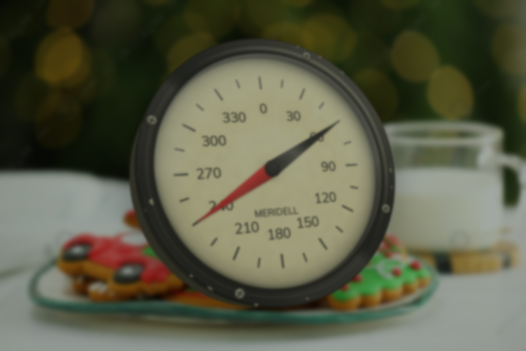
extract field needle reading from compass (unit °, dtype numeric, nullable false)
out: 240 °
